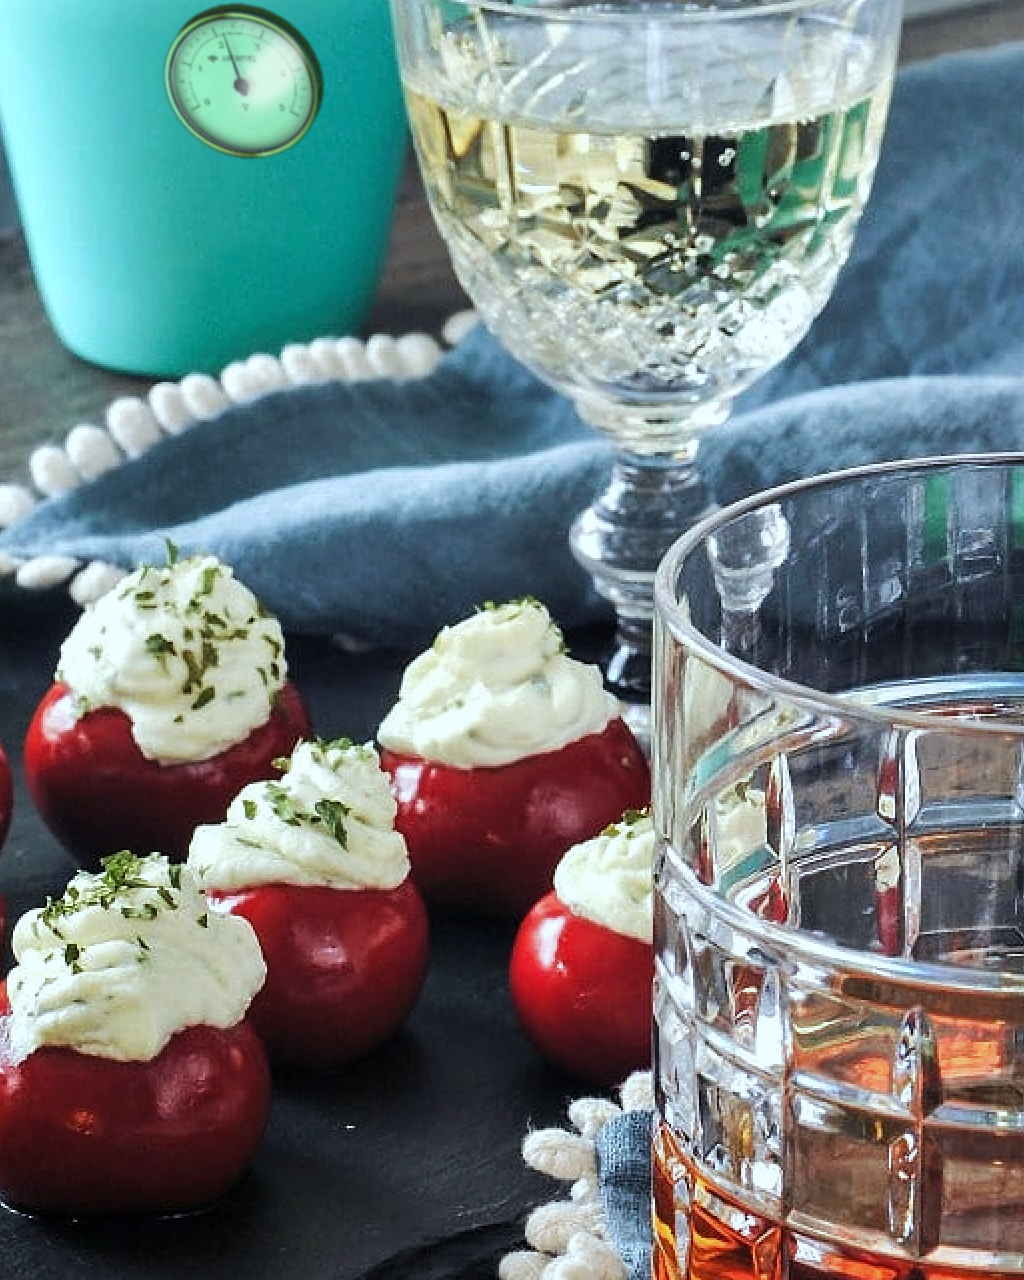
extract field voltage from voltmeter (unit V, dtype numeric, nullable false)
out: 2.2 V
